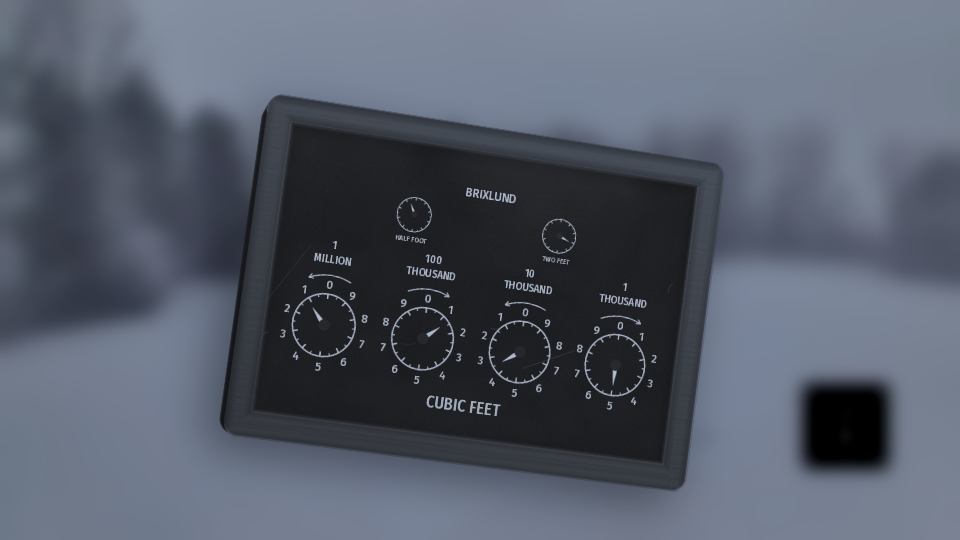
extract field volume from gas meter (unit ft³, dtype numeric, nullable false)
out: 113500 ft³
